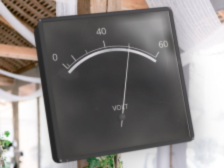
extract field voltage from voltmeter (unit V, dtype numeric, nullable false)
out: 50 V
